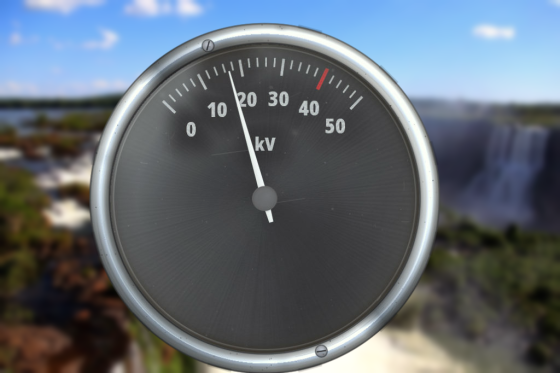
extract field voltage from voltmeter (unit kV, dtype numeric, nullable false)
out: 17 kV
